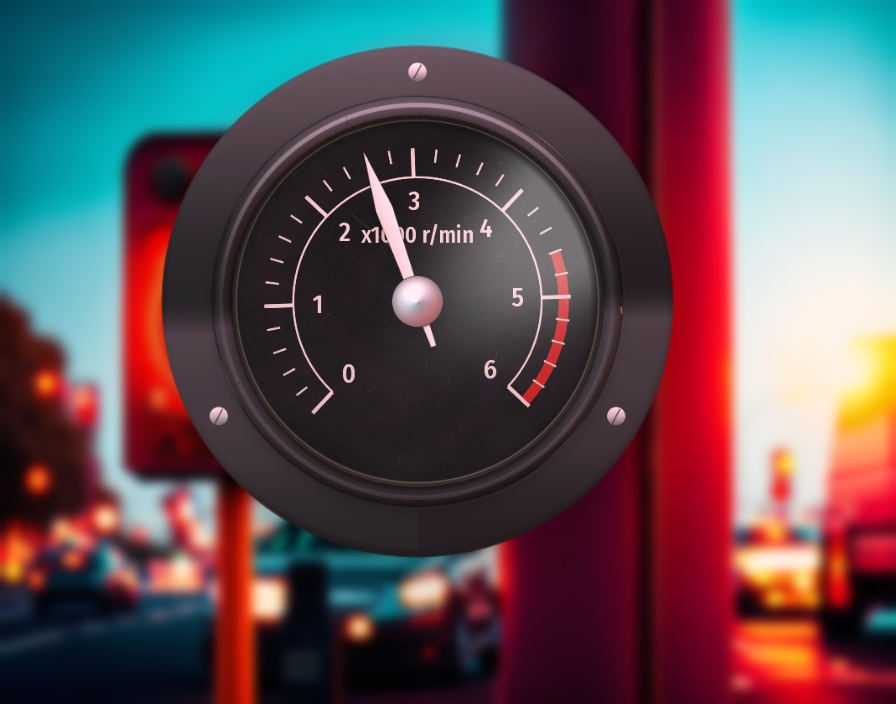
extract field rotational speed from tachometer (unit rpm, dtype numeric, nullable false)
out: 2600 rpm
